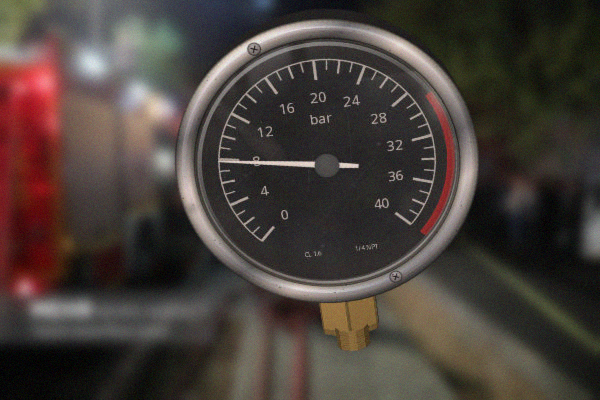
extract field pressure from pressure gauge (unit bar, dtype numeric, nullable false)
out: 8 bar
